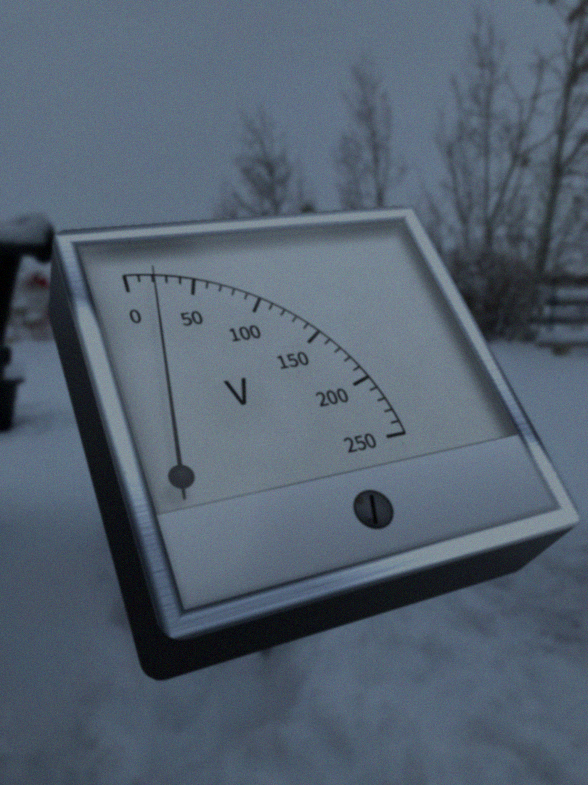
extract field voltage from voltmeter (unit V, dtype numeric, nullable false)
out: 20 V
